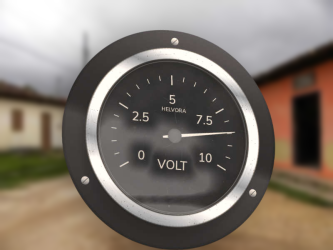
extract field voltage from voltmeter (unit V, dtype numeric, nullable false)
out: 8.5 V
